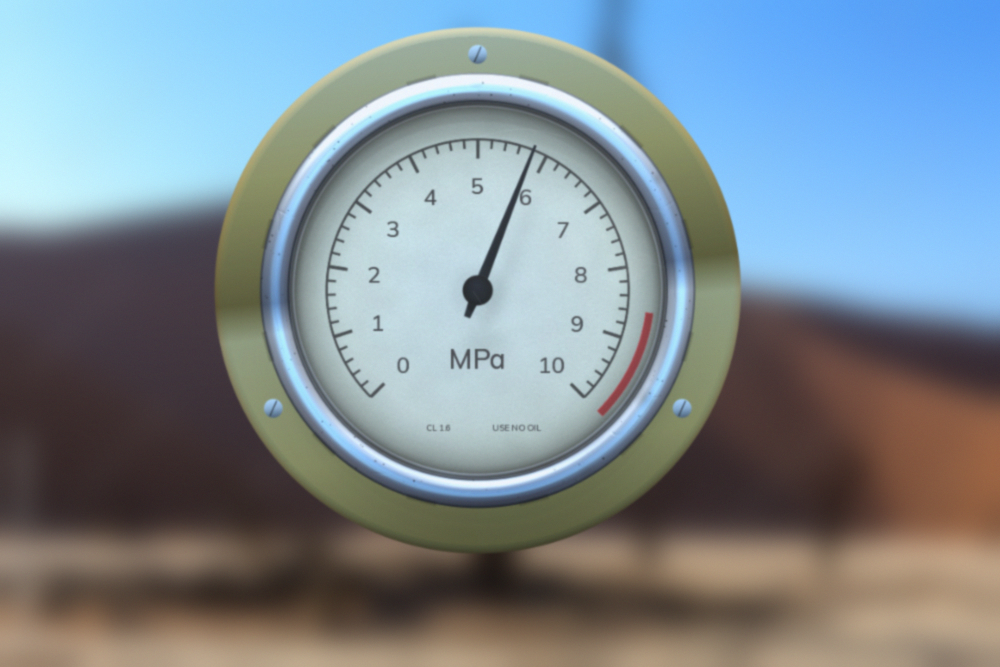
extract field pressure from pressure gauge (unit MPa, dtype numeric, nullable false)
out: 5.8 MPa
